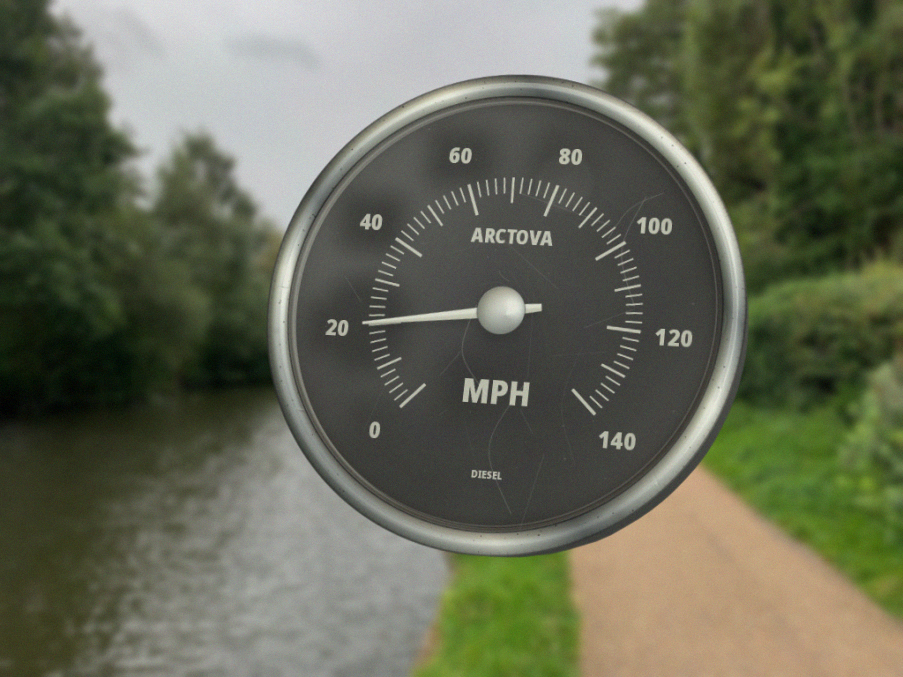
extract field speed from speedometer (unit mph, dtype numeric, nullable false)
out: 20 mph
